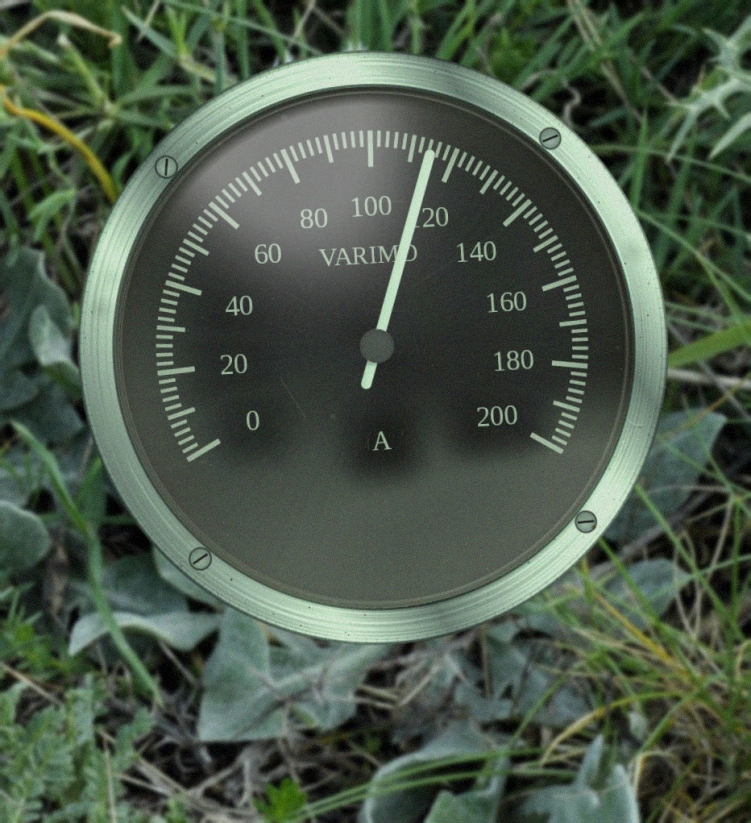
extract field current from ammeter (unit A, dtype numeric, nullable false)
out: 114 A
